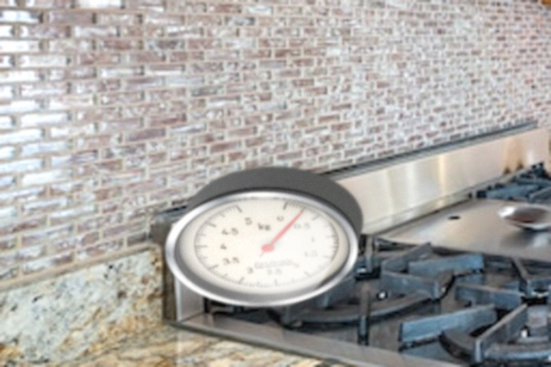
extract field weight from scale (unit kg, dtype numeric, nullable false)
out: 0.25 kg
